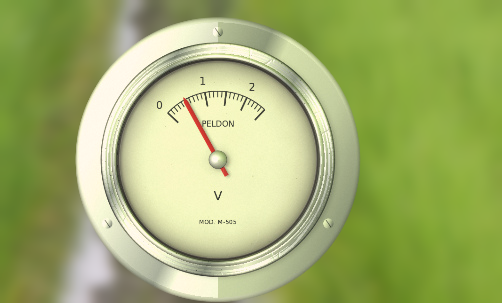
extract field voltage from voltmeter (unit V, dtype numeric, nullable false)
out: 0.5 V
